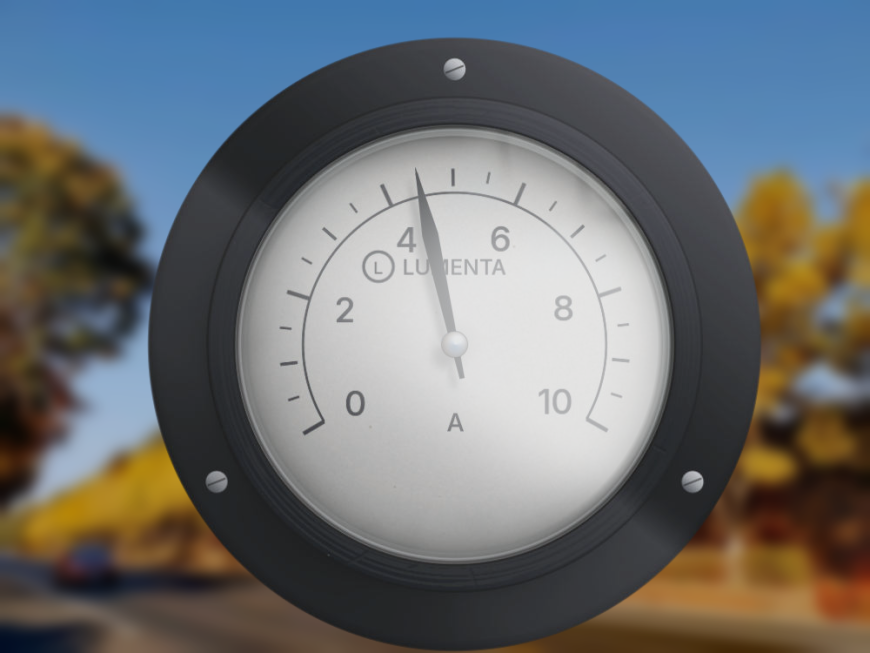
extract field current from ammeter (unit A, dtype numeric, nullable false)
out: 4.5 A
